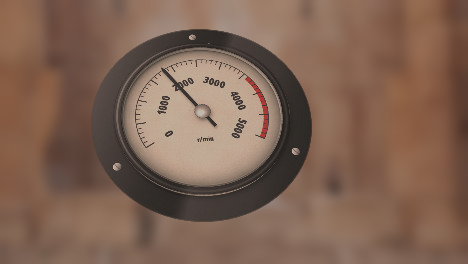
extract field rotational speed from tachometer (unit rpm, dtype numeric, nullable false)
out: 1800 rpm
